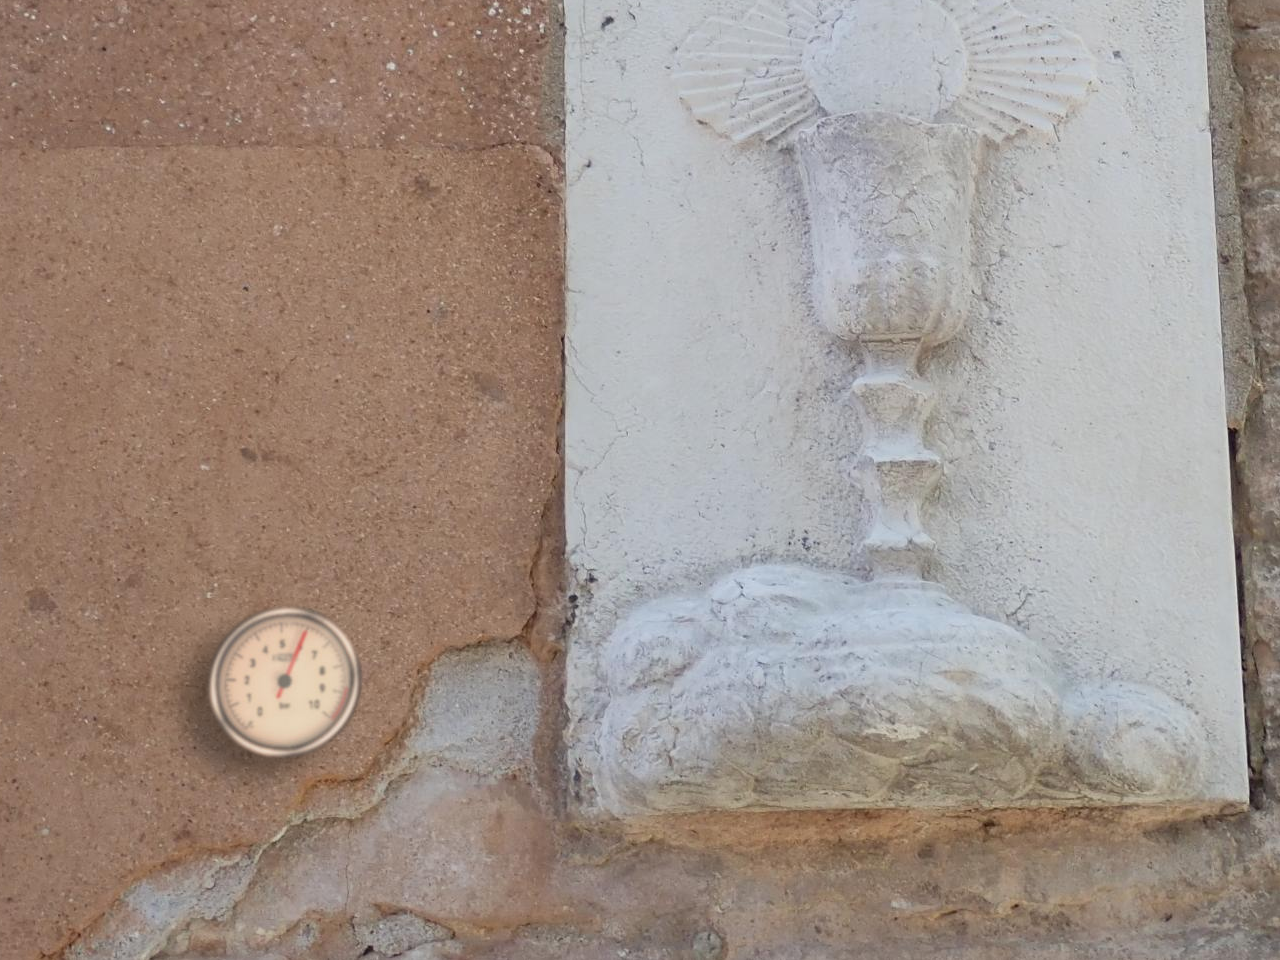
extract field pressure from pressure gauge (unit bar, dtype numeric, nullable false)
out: 6 bar
